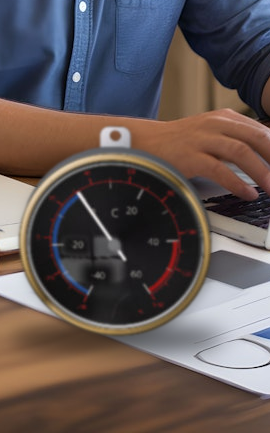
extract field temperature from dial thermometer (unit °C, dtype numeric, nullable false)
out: 0 °C
